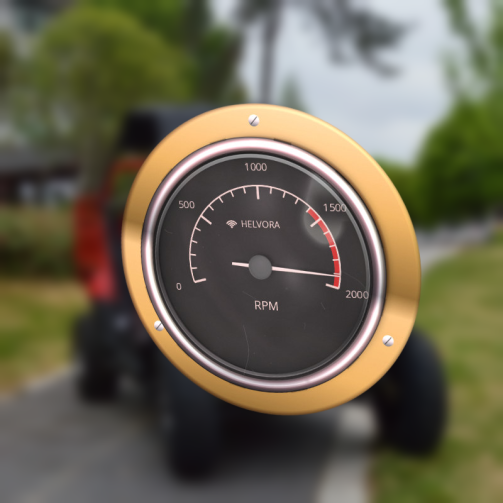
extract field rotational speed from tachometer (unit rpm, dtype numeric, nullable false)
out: 1900 rpm
